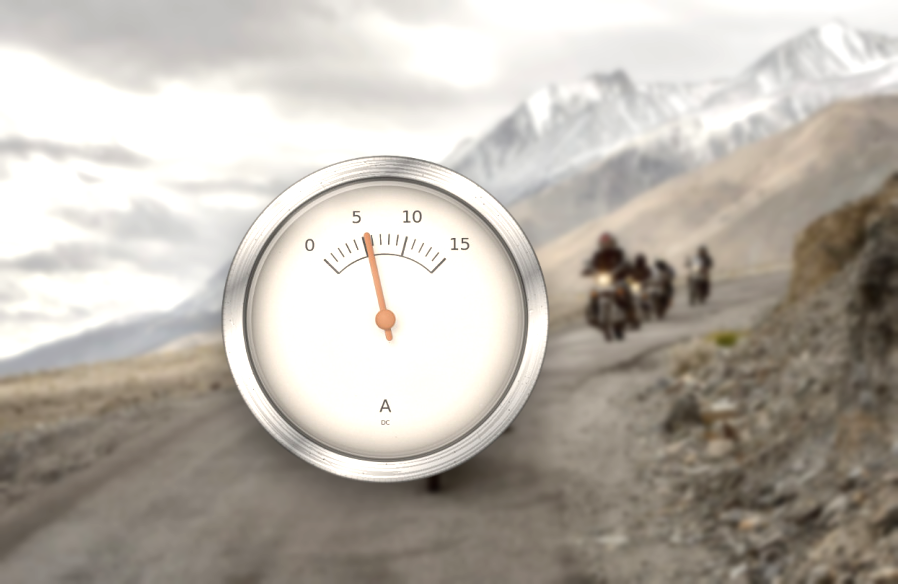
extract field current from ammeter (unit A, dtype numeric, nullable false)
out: 5.5 A
